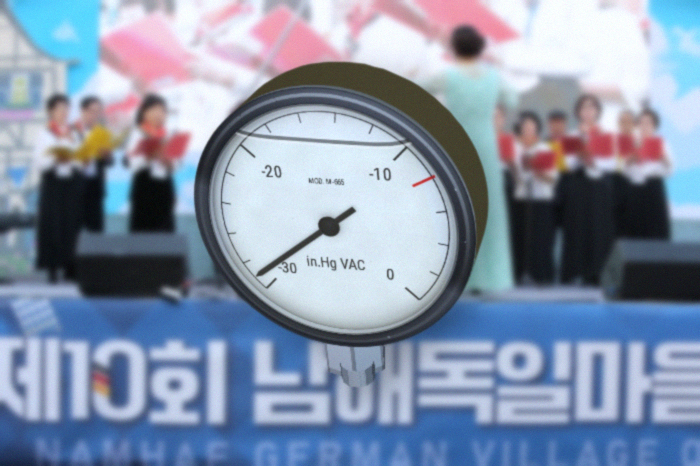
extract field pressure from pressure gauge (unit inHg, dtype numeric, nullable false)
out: -29 inHg
